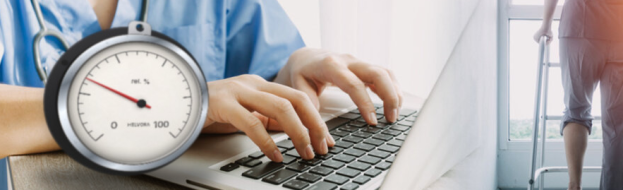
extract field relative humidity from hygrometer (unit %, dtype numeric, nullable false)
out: 26 %
